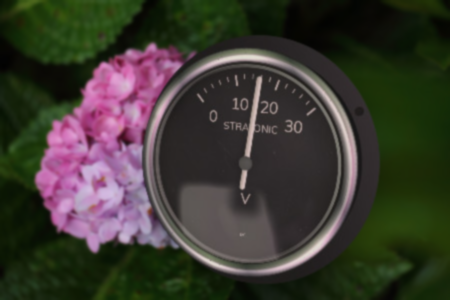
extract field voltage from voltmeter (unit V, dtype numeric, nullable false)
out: 16 V
